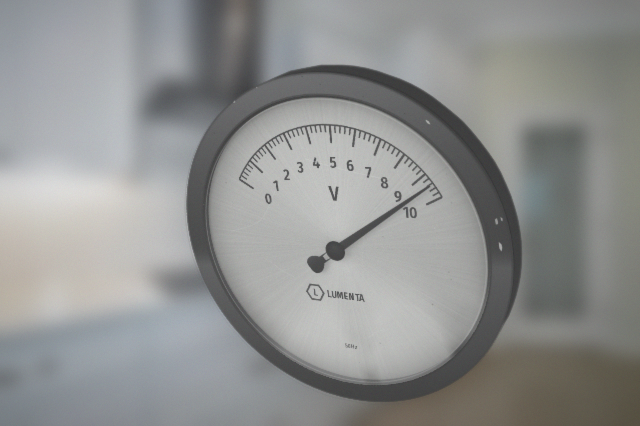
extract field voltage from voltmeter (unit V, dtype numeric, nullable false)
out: 9.4 V
